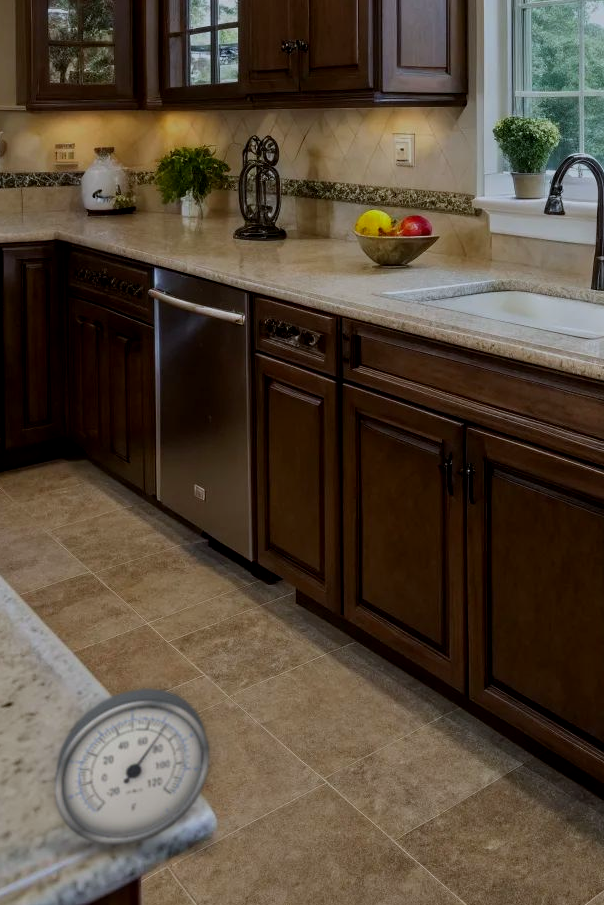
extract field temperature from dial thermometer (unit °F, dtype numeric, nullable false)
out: 70 °F
